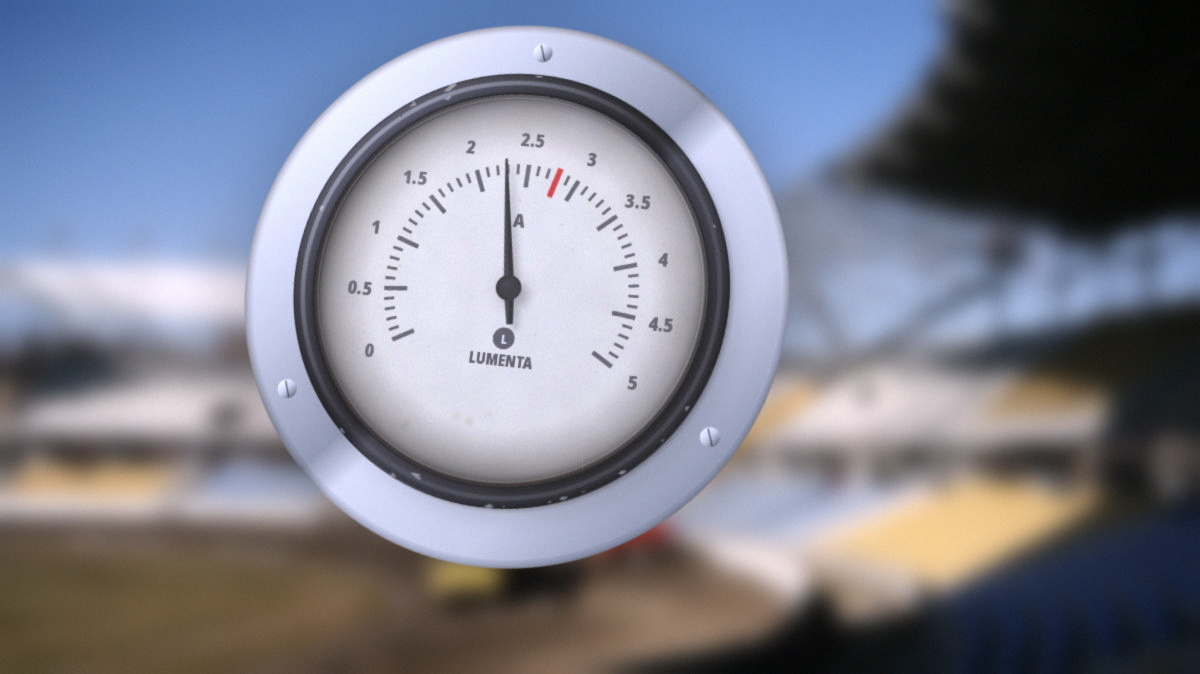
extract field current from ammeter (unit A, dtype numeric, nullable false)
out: 2.3 A
